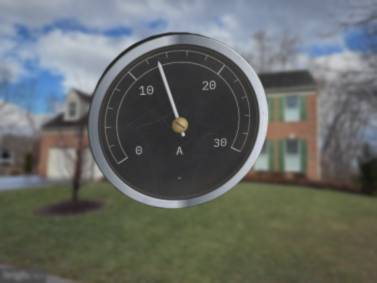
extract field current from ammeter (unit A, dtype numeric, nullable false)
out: 13 A
